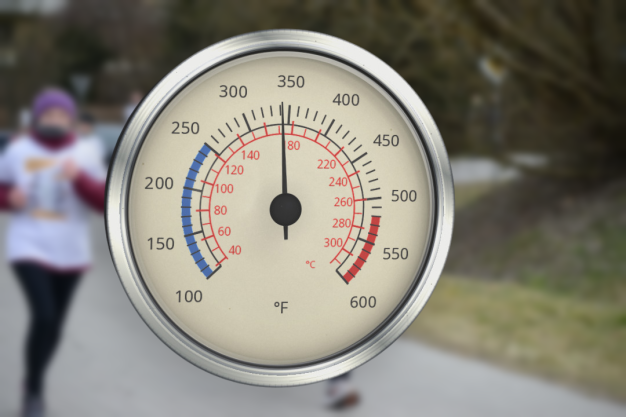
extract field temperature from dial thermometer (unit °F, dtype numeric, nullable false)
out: 340 °F
